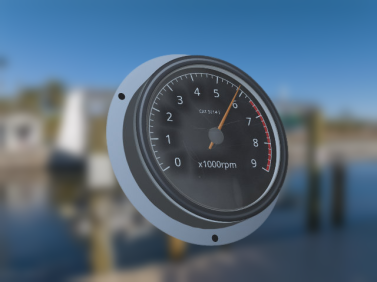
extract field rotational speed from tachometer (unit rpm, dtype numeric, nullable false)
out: 5800 rpm
